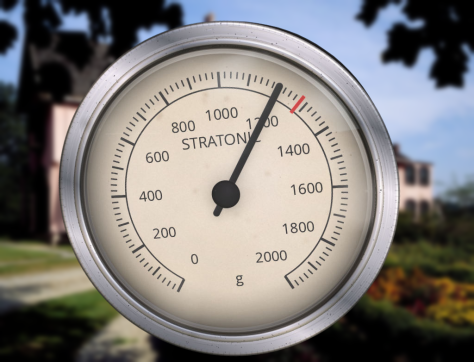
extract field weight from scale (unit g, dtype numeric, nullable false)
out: 1200 g
